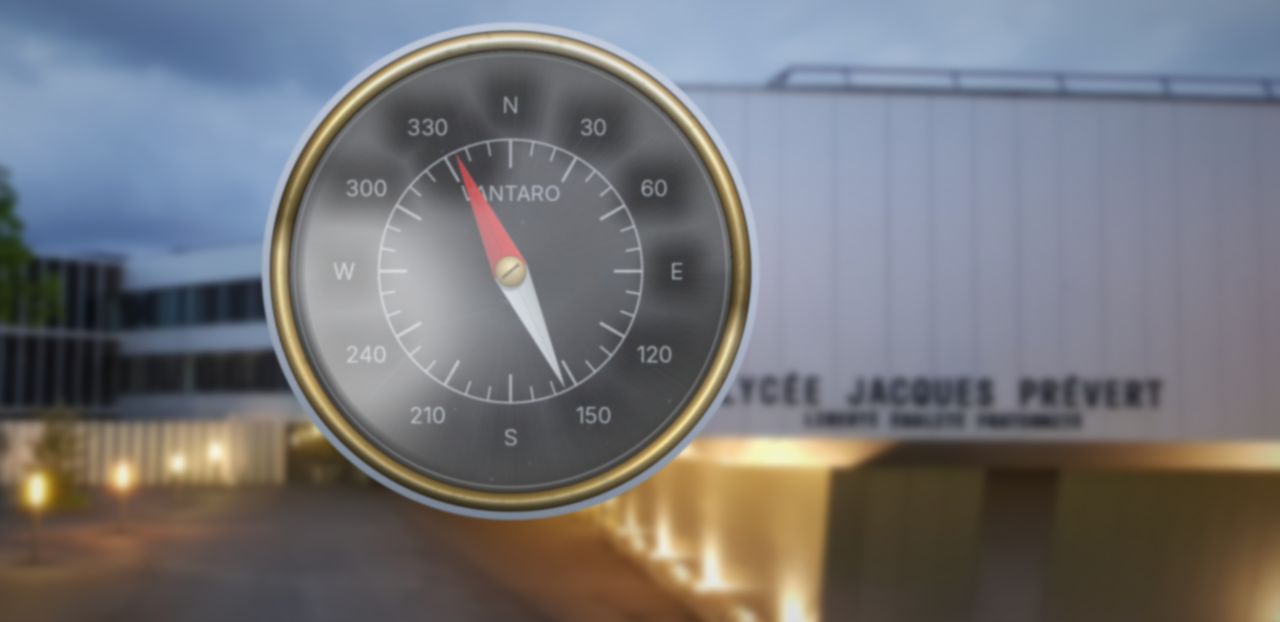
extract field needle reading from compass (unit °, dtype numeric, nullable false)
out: 335 °
